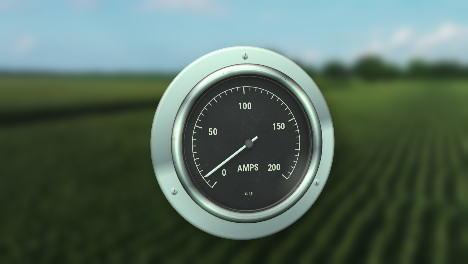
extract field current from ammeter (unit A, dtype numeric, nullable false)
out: 10 A
